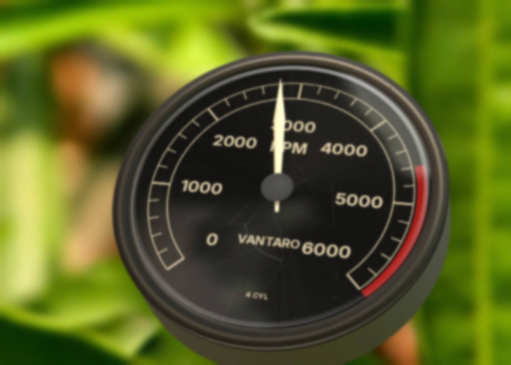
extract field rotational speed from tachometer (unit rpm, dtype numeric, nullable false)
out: 2800 rpm
